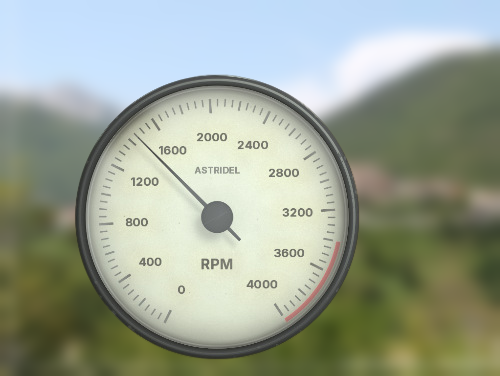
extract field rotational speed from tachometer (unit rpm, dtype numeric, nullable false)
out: 1450 rpm
